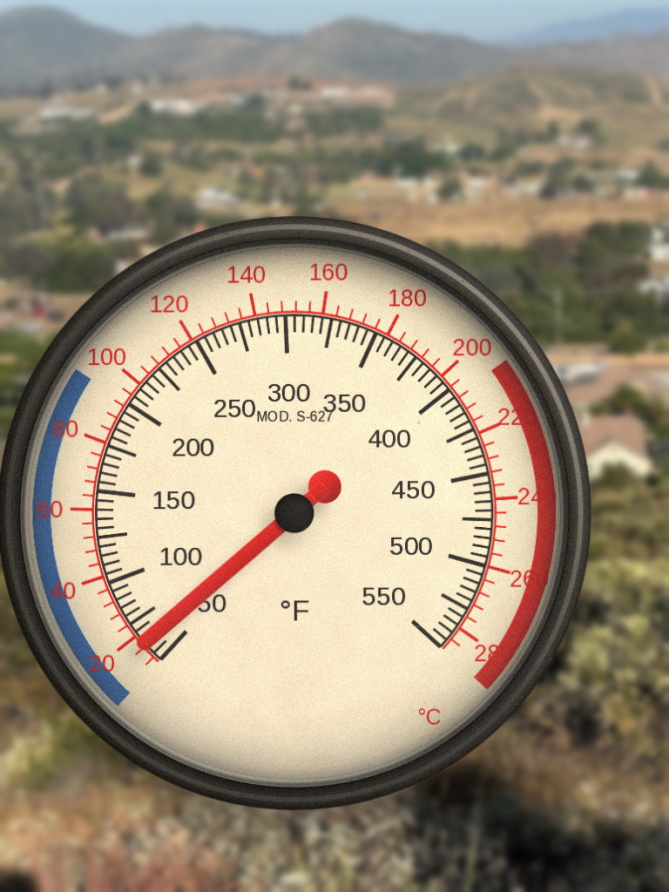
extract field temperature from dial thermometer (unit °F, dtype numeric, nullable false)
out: 62.5 °F
